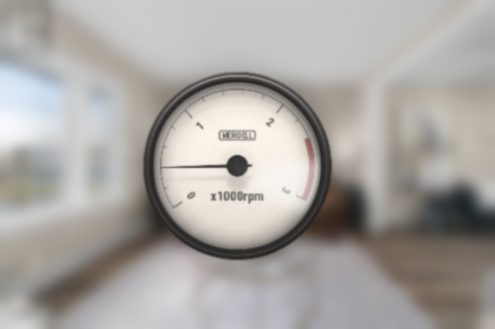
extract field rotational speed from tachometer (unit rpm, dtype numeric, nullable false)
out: 400 rpm
